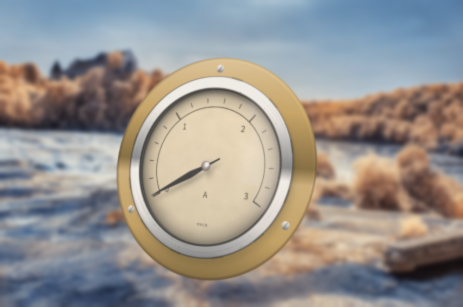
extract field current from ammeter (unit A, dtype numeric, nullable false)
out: 0 A
